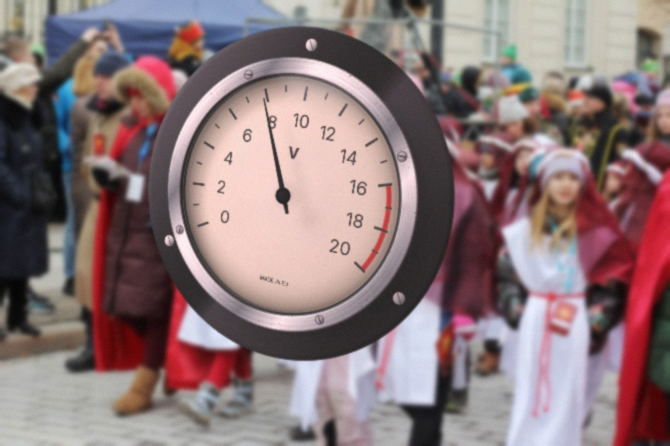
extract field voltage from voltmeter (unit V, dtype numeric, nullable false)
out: 8 V
